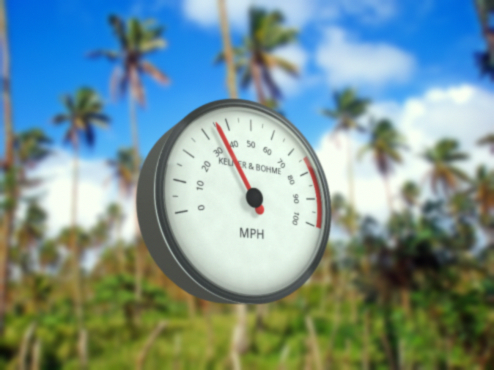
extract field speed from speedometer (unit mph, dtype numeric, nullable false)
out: 35 mph
